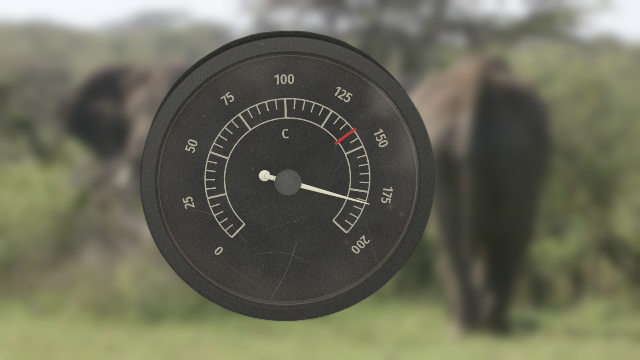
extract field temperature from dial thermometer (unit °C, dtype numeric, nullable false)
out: 180 °C
